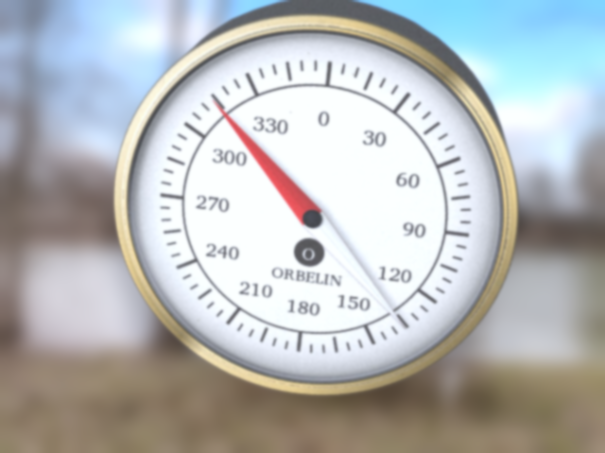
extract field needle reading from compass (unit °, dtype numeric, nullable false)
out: 315 °
